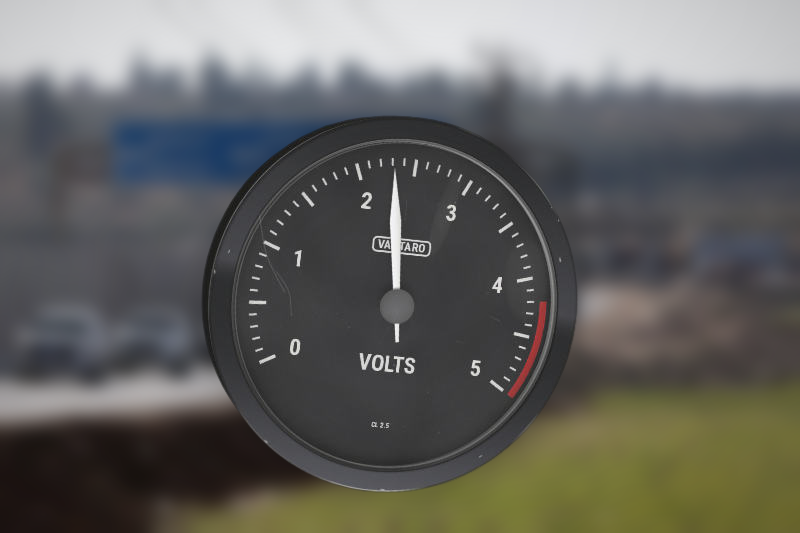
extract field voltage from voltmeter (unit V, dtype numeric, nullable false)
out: 2.3 V
